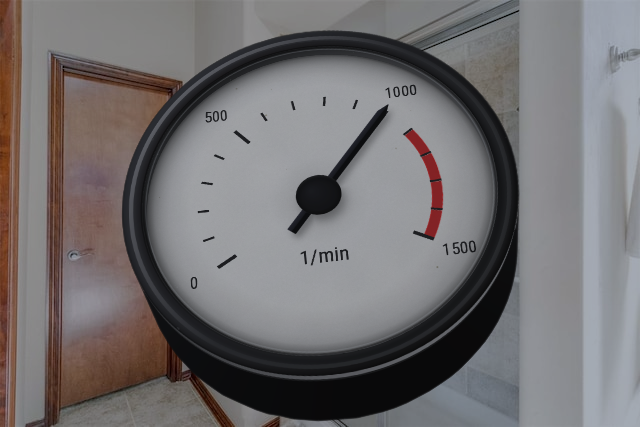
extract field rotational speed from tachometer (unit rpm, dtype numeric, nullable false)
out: 1000 rpm
